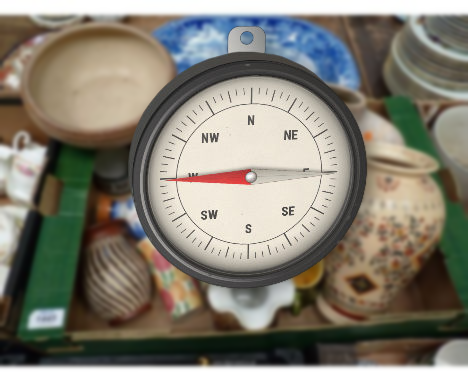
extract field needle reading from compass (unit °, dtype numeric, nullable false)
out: 270 °
